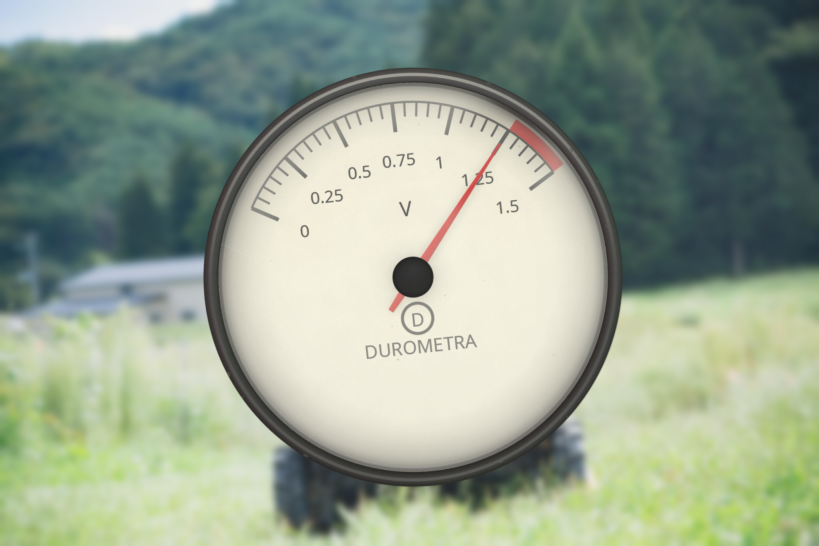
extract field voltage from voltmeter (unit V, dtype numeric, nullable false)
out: 1.25 V
